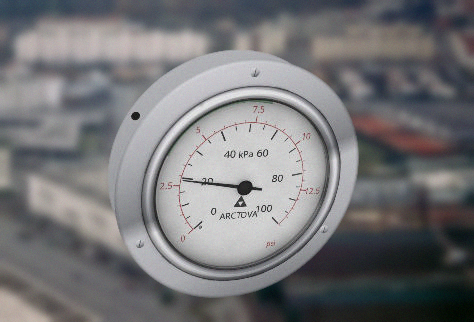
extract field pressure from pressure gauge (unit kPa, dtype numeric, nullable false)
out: 20 kPa
